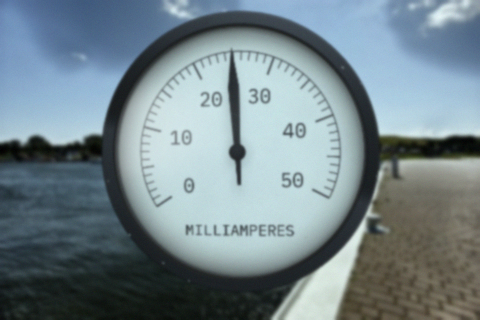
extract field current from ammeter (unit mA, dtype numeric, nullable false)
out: 25 mA
